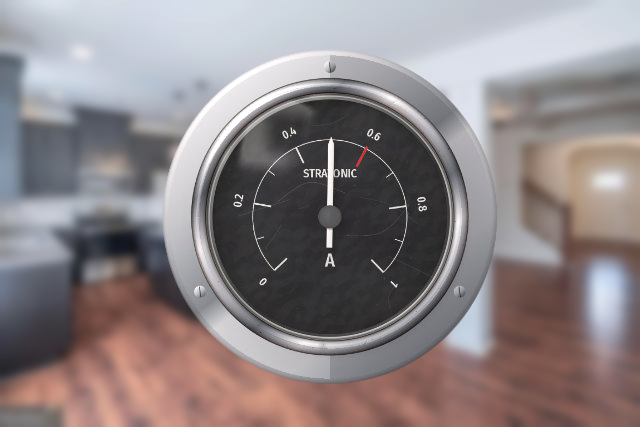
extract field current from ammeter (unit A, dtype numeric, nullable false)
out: 0.5 A
